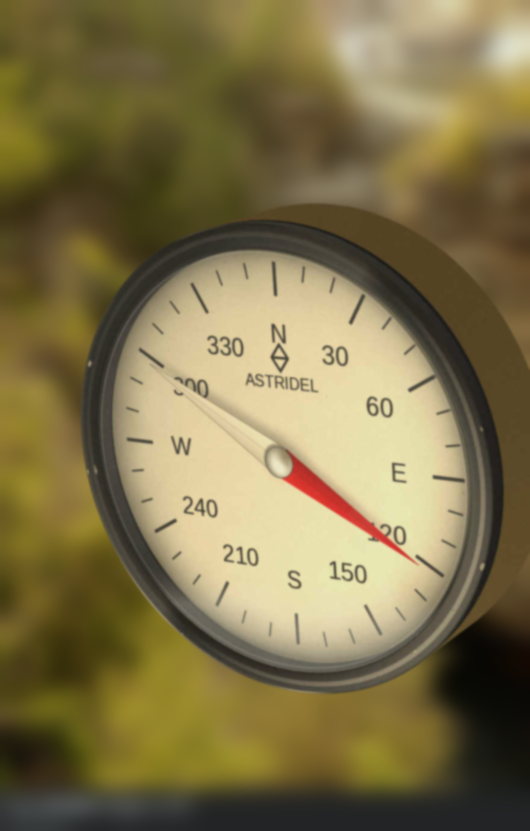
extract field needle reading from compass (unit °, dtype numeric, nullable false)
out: 120 °
